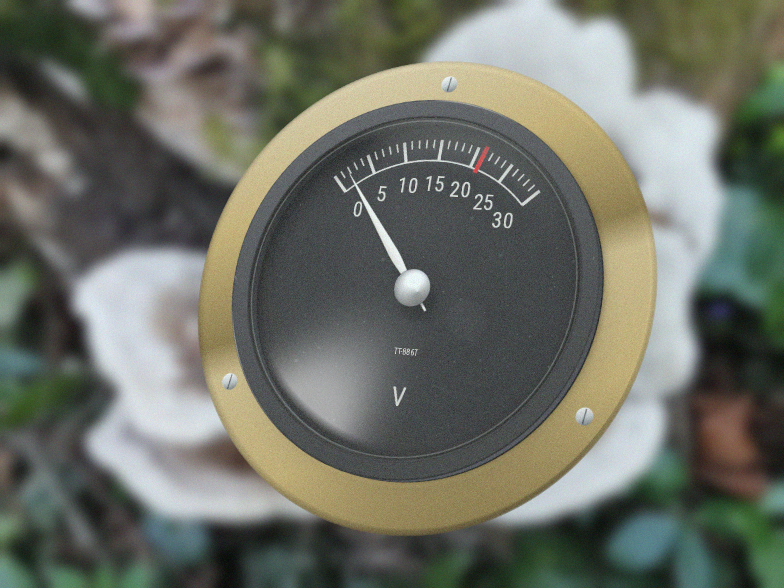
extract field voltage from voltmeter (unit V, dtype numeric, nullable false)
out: 2 V
